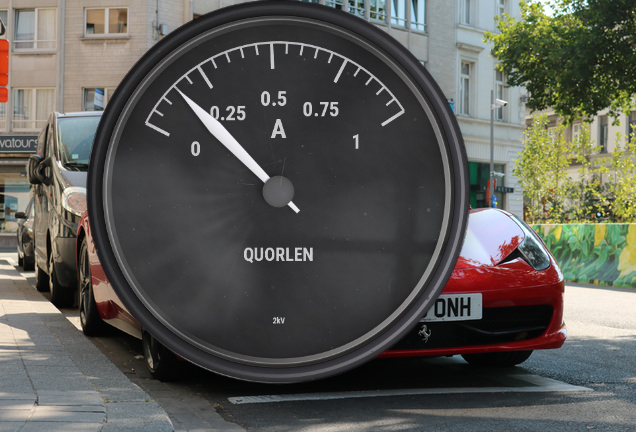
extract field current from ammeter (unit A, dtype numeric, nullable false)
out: 0.15 A
